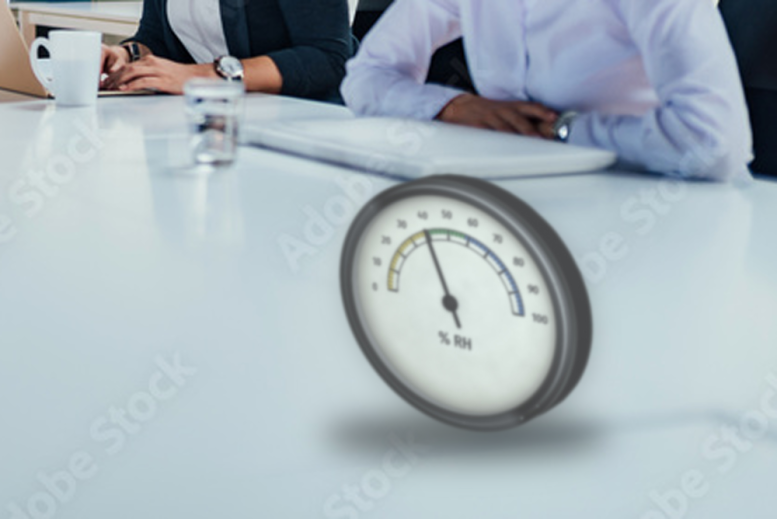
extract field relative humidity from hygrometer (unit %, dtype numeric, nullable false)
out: 40 %
